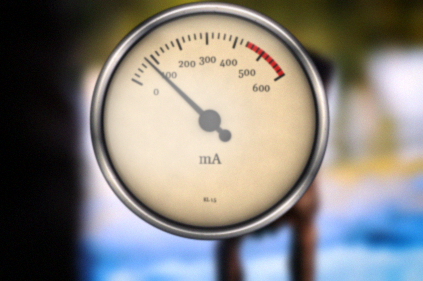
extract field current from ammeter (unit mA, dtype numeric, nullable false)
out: 80 mA
